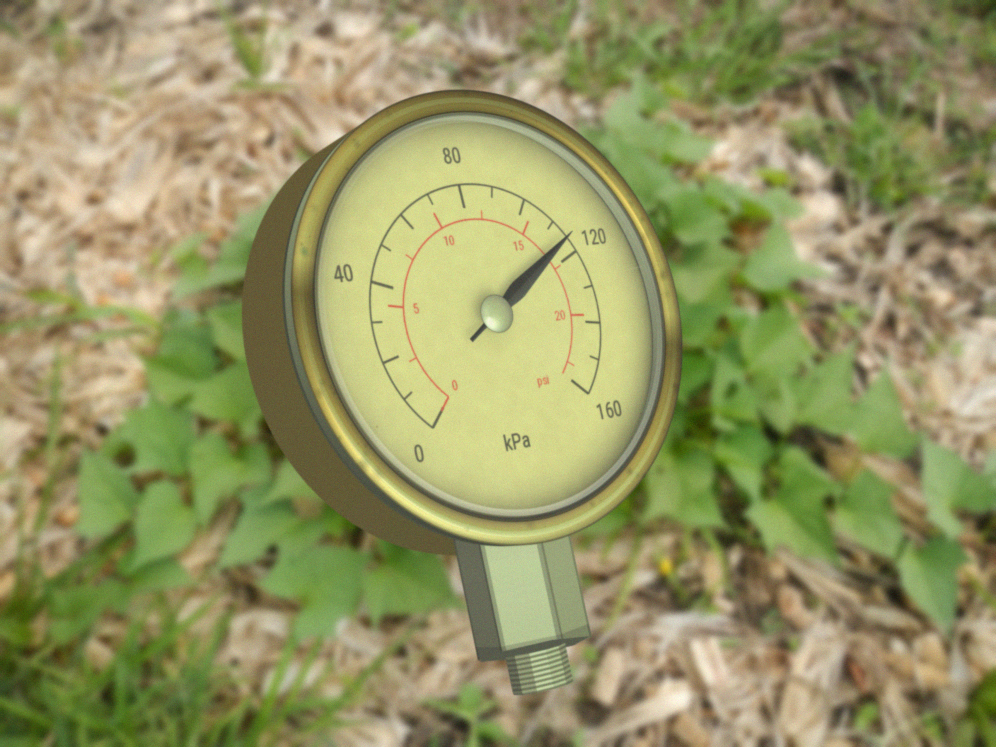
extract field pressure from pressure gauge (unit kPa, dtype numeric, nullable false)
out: 115 kPa
